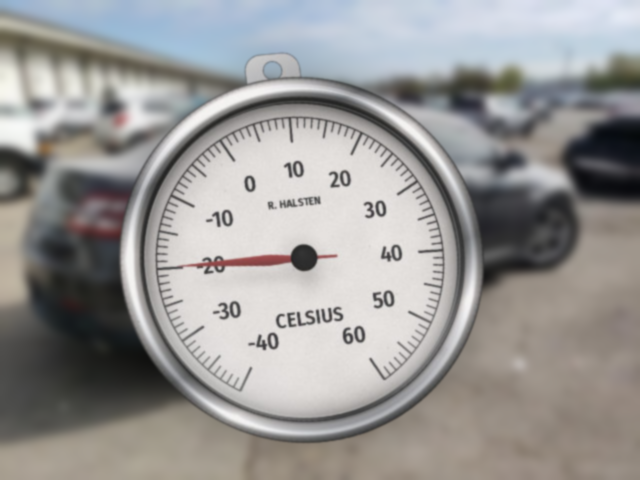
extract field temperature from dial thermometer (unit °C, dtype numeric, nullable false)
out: -20 °C
